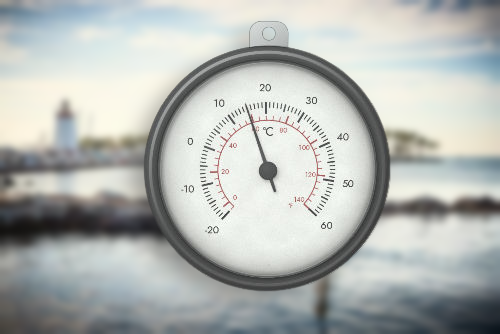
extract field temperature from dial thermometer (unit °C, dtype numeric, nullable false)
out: 15 °C
